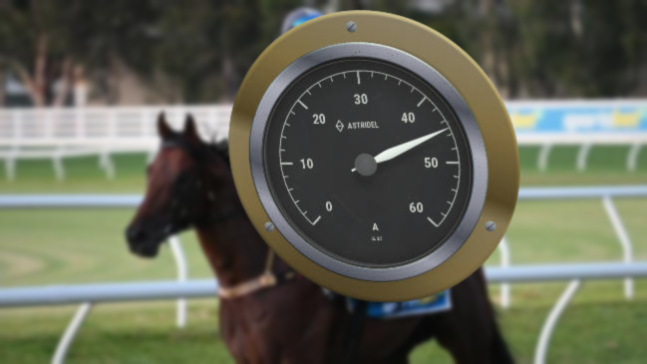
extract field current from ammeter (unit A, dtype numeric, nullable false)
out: 45 A
